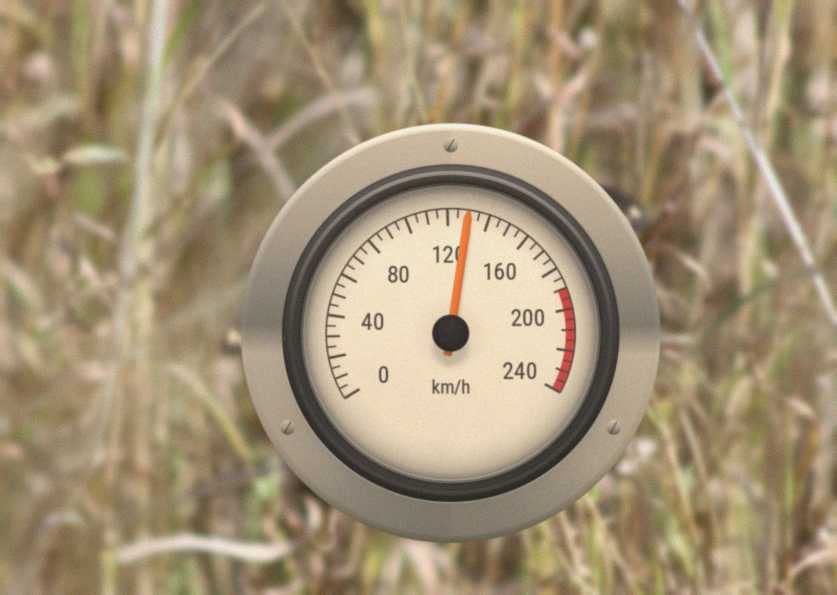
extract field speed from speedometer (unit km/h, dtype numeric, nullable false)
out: 130 km/h
